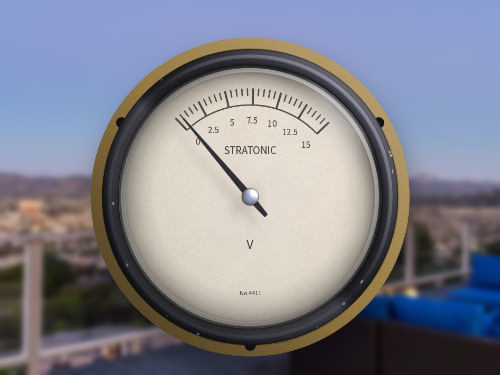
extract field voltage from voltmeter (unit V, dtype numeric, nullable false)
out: 0.5 V
